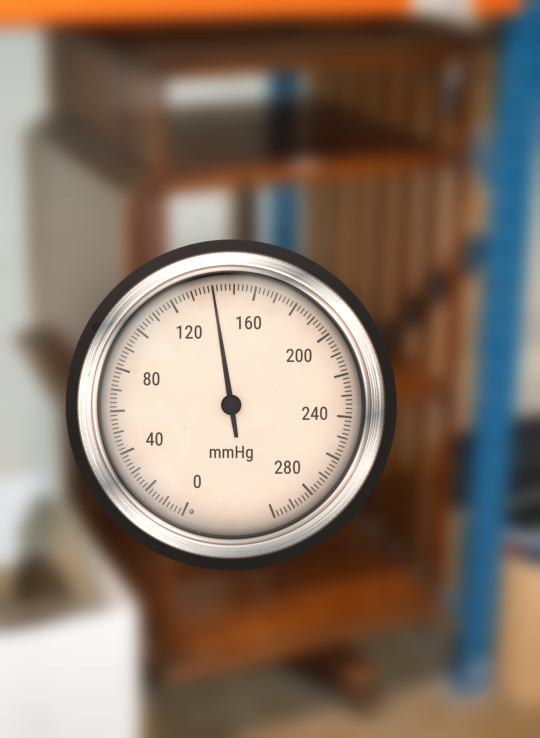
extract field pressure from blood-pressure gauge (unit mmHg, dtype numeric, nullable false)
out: 140 mmHg
